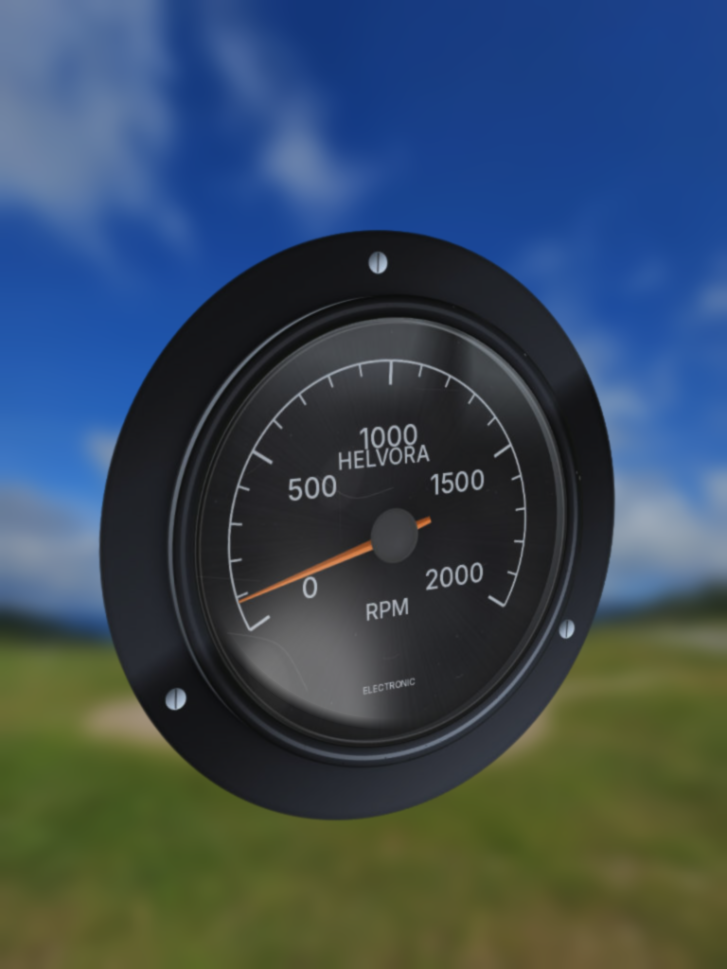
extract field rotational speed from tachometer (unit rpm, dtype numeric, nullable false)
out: 100 rpm
